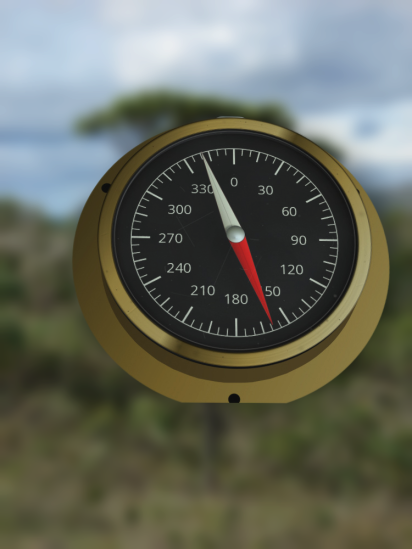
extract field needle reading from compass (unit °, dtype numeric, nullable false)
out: 160 °
